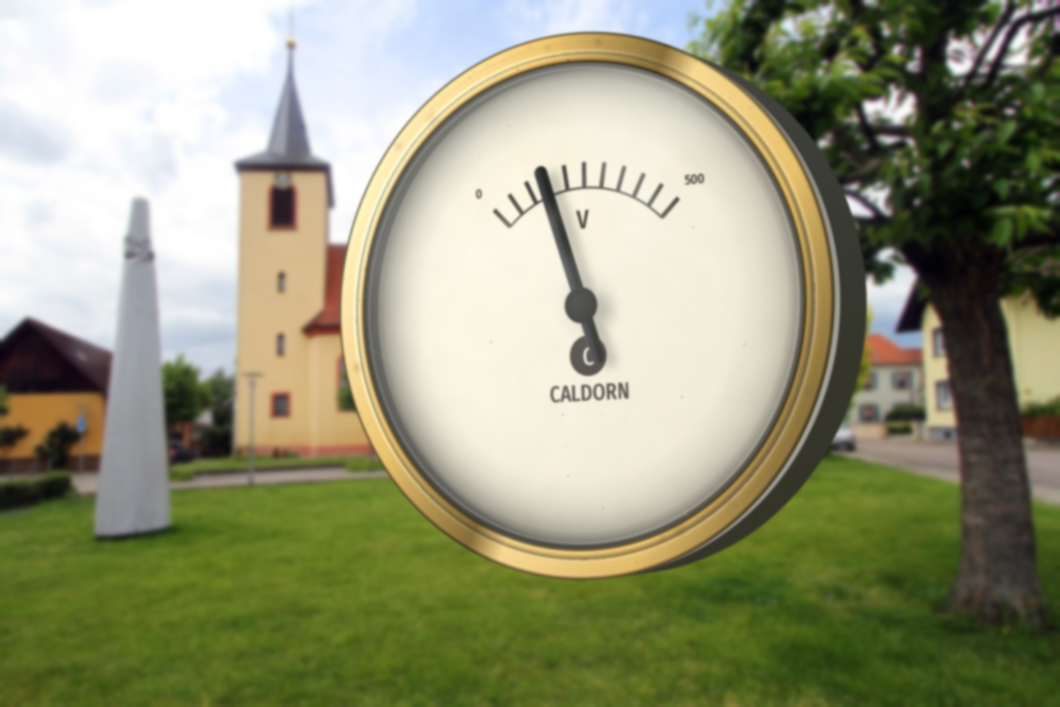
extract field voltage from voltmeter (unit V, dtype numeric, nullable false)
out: 150 V
